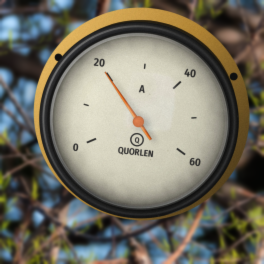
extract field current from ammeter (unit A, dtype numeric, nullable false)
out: 20 A
